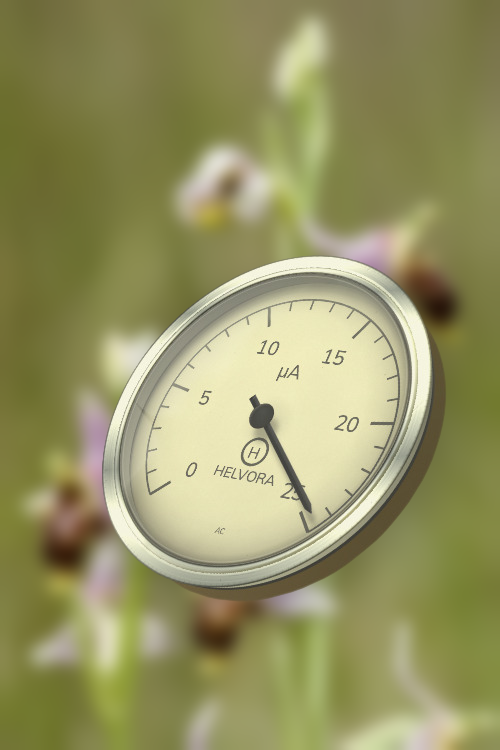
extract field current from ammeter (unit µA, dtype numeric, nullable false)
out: 24.5 µA
